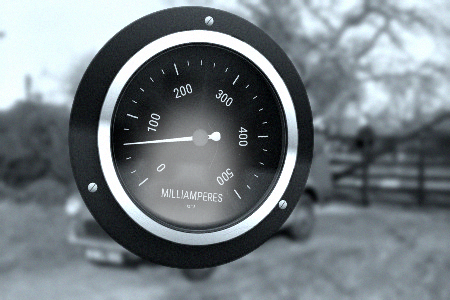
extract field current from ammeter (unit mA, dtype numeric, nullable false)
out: 60 mA
